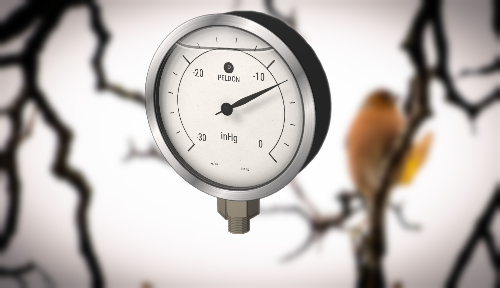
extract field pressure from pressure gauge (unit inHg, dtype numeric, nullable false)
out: -8 inHg
